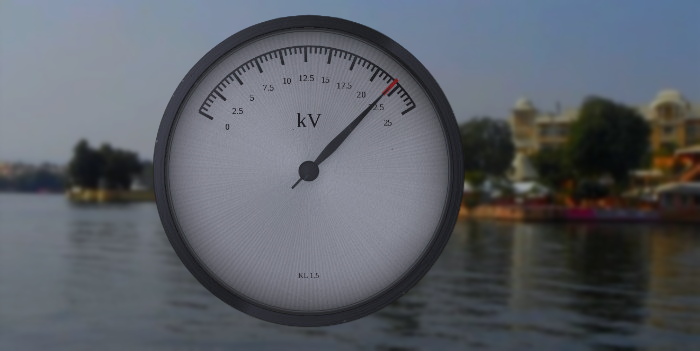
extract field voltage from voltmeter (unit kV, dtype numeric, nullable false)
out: 22 kV
